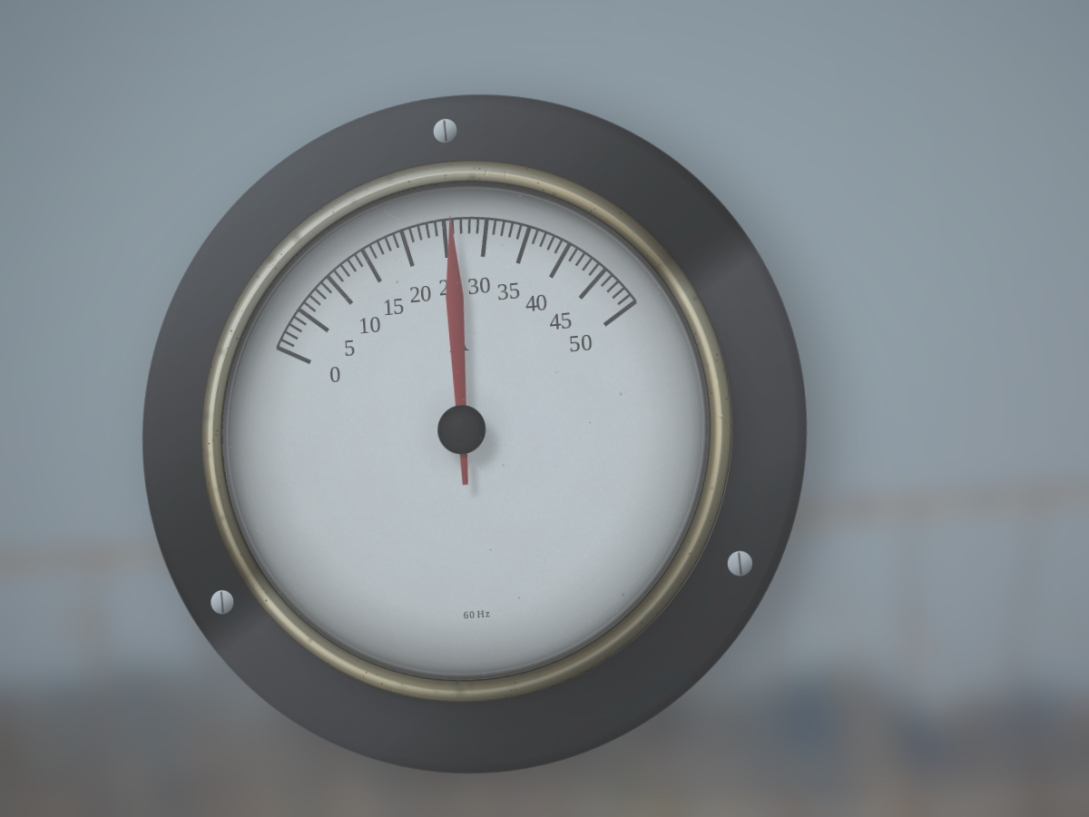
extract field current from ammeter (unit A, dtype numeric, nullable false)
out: 26 A
